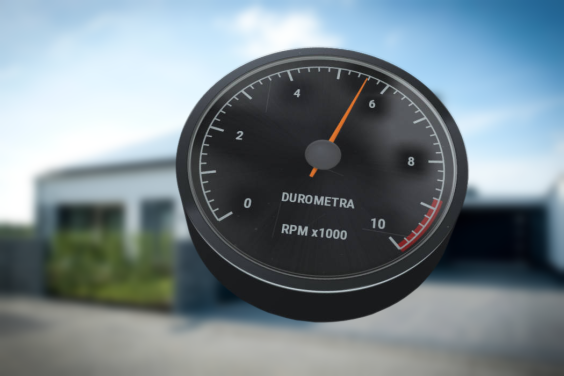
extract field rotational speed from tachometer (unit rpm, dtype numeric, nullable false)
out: 5600 rpm
